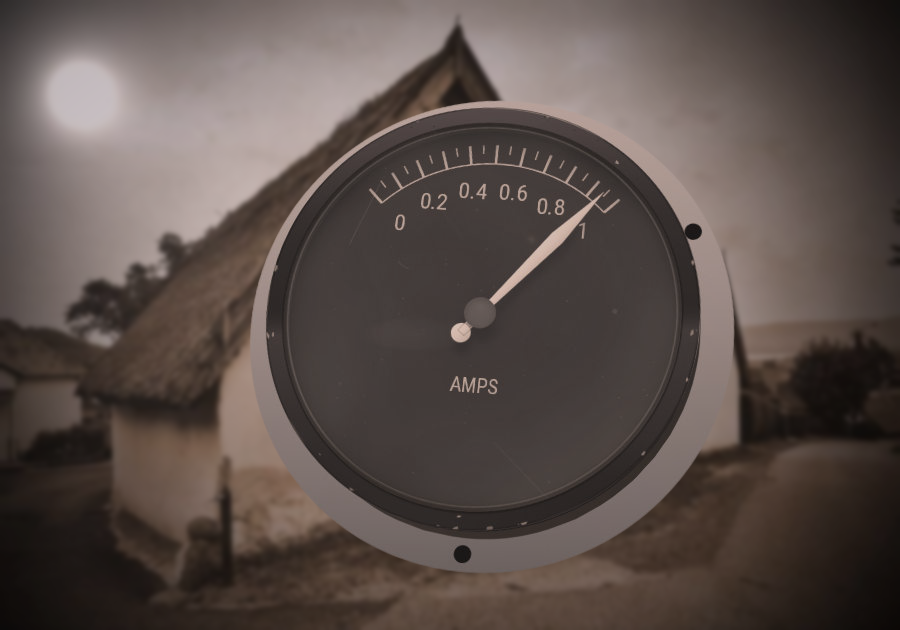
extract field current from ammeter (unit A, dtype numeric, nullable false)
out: 0.95 A
